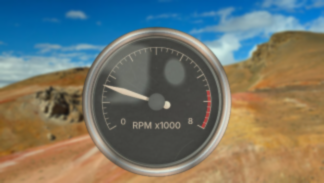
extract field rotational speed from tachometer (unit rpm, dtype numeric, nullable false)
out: 1600 rpm
